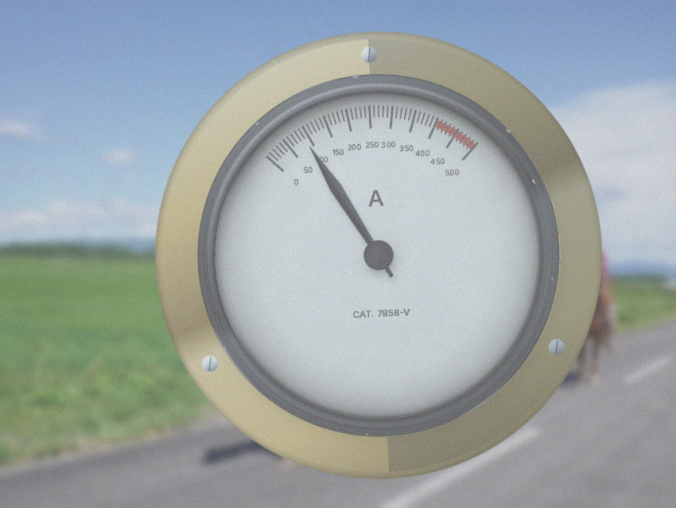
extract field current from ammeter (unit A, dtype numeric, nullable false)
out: 90 A
